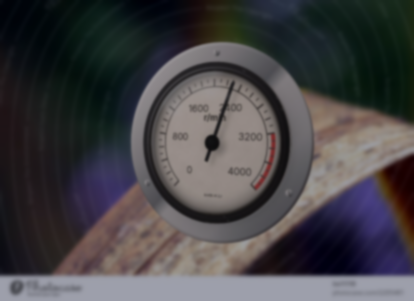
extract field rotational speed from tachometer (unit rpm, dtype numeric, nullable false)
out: 2300 rpm
